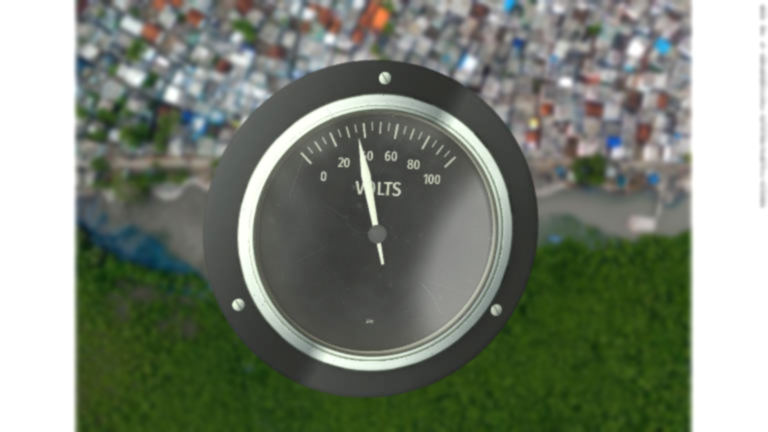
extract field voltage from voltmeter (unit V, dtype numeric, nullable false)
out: 35 V
